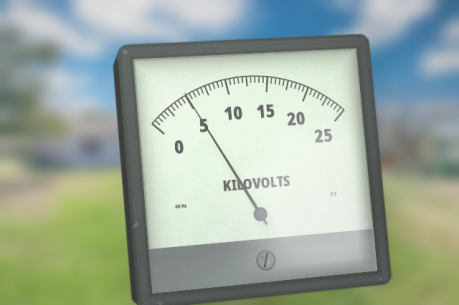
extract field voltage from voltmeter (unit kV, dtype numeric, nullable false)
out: 5 kV
